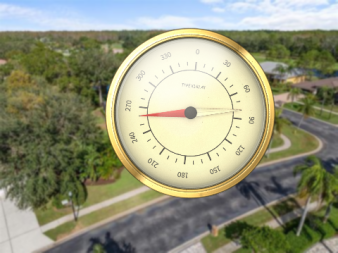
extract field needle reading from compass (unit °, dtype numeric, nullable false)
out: 260 °
